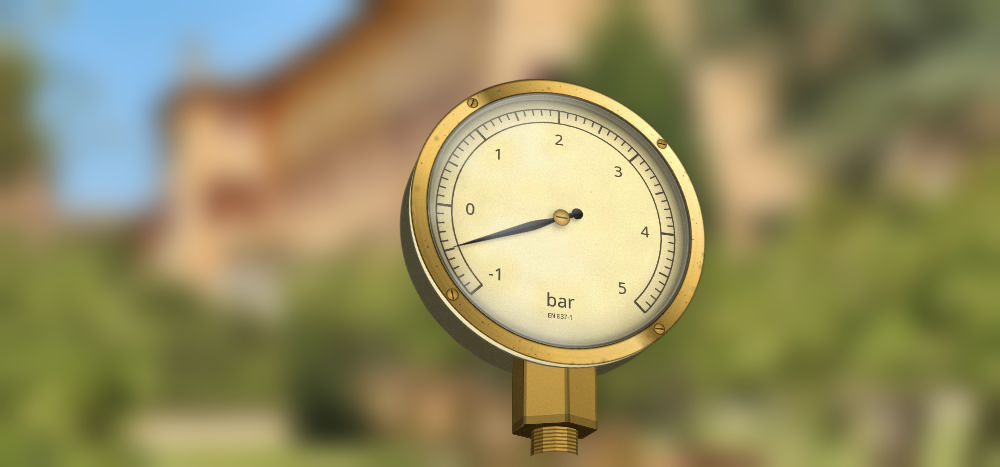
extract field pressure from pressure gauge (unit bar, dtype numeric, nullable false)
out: -0.5 bar
